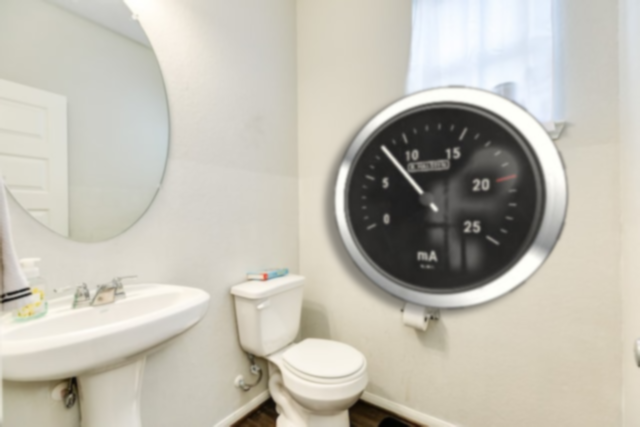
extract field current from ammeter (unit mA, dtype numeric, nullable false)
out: 8 mA
